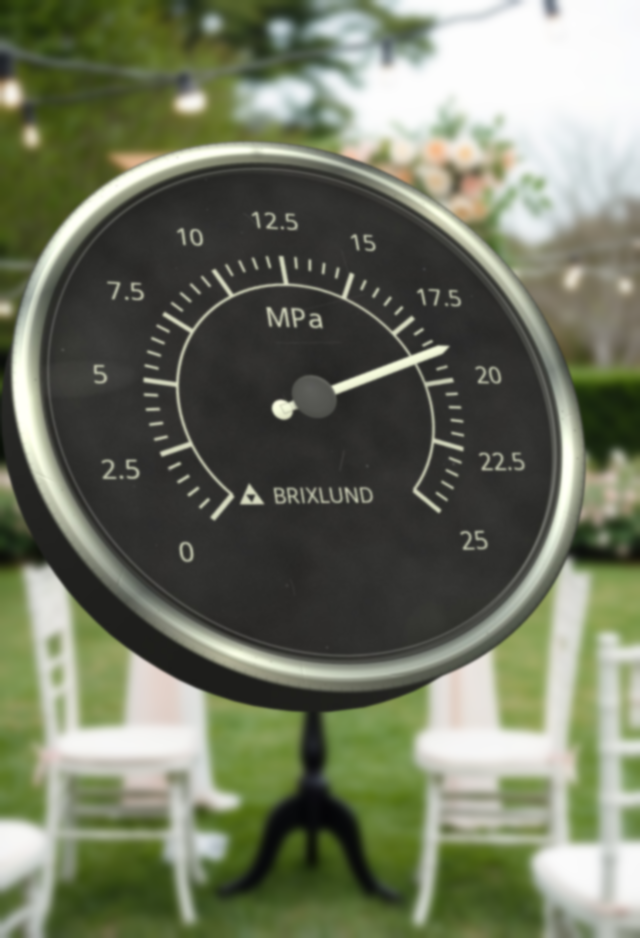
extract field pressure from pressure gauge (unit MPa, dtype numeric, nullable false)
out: 19 MPa
